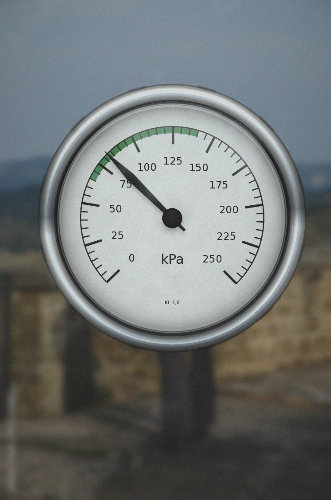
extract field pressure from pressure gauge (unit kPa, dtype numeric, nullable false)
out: 82.5 kPa
